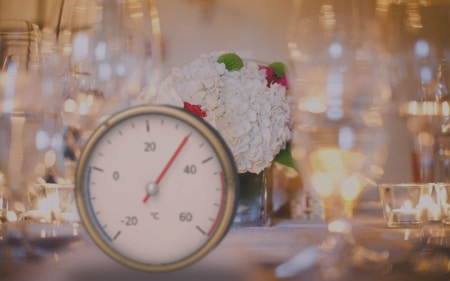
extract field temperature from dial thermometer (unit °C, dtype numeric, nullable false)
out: 32 °C
